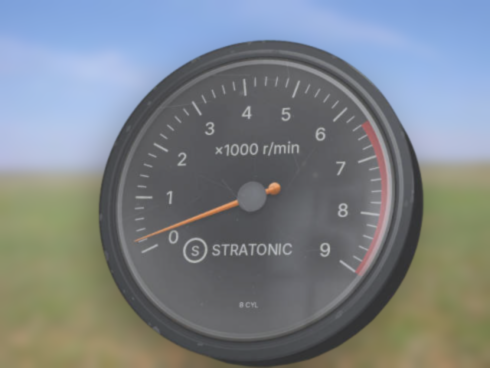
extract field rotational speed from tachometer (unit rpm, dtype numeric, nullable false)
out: 200 rpm
